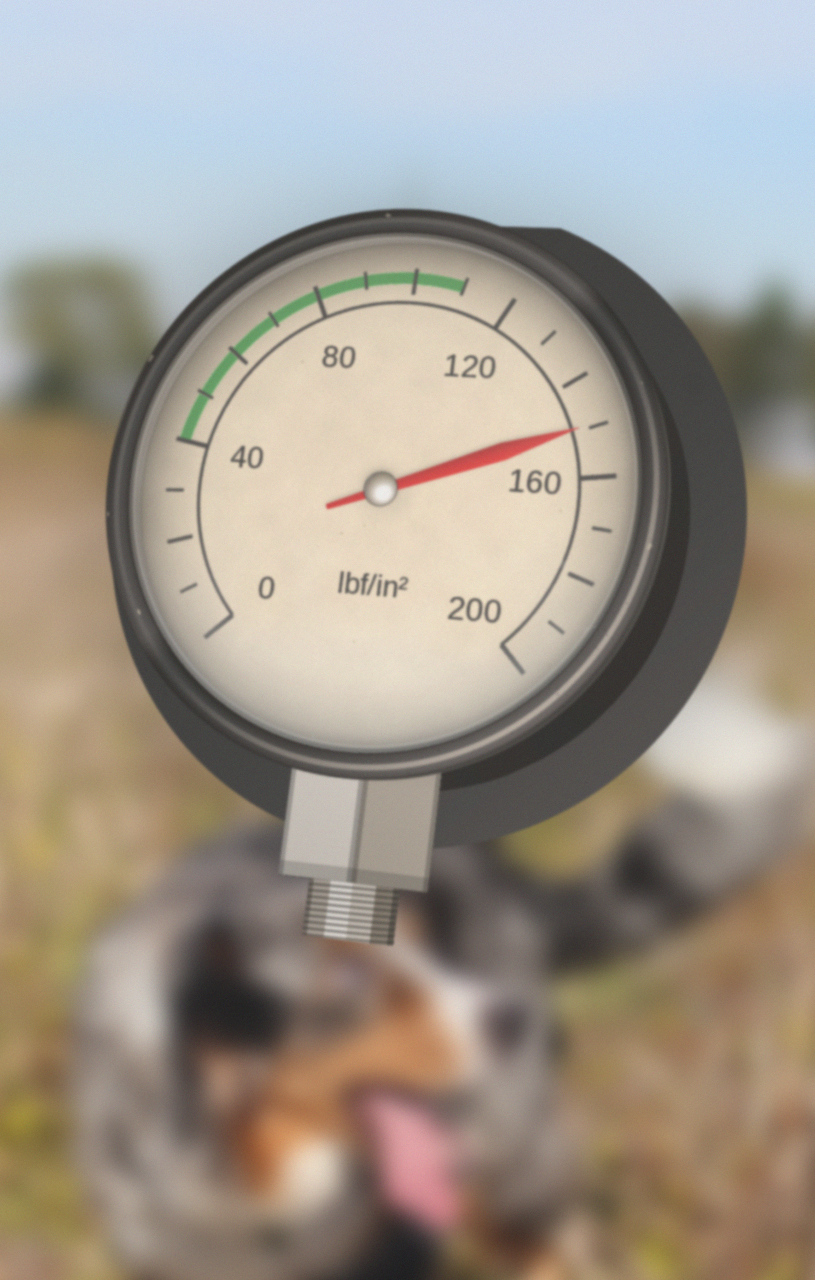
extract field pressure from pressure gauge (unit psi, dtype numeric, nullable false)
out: 150 psi
